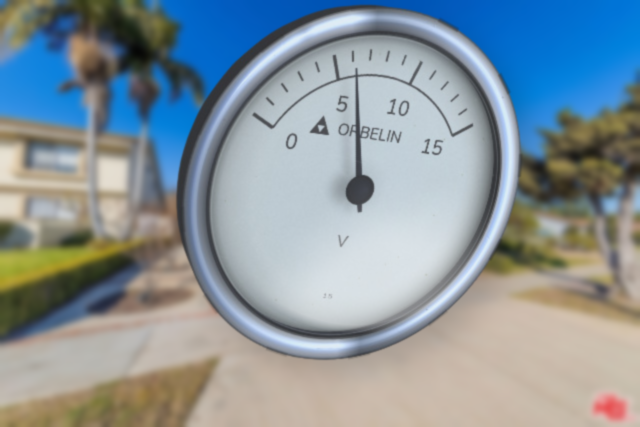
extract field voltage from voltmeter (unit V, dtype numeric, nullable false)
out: 6 V
